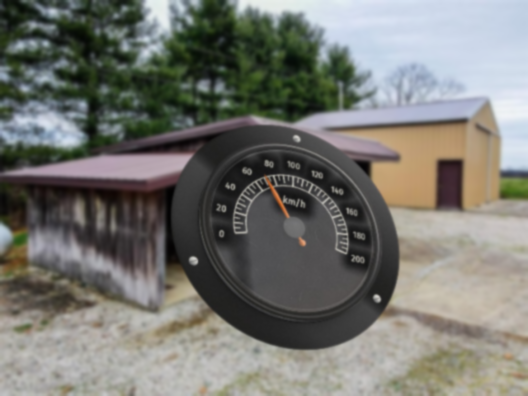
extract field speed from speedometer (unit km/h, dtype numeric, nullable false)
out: 70 km/h
